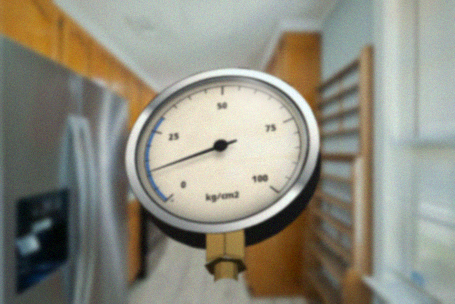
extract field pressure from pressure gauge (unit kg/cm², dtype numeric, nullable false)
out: 10 kg/cm²
